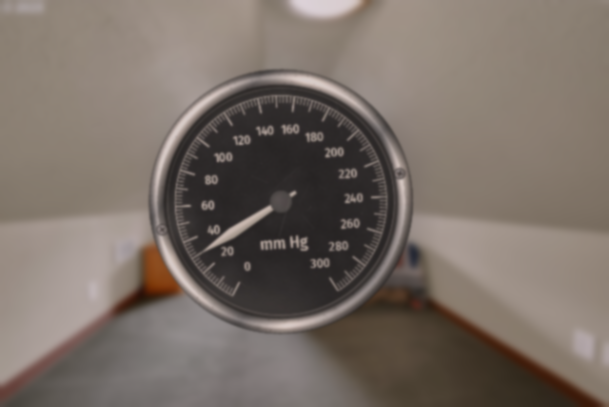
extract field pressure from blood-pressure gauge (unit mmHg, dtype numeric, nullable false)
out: 30 mmHg
